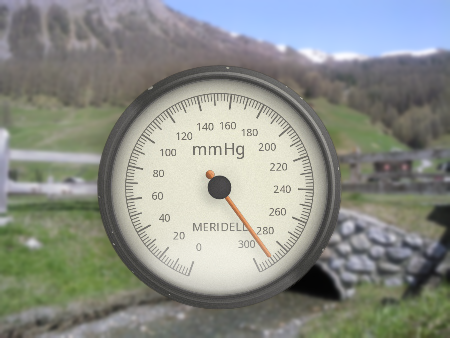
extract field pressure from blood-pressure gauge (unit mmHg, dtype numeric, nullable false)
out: 290 mmHg
